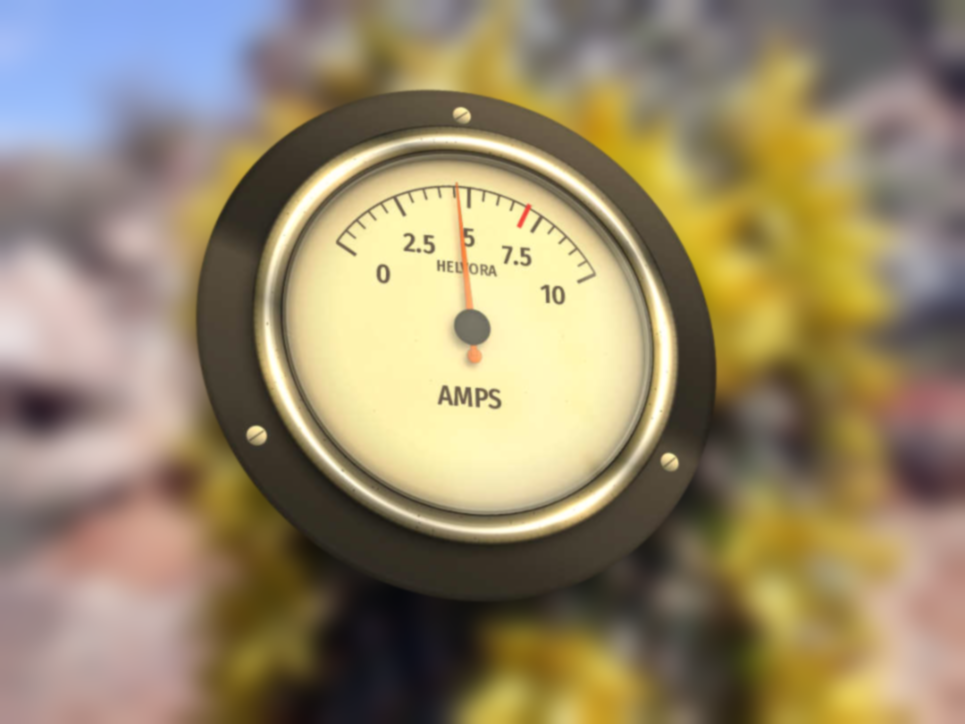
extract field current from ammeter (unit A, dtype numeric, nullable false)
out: 4.5 A
